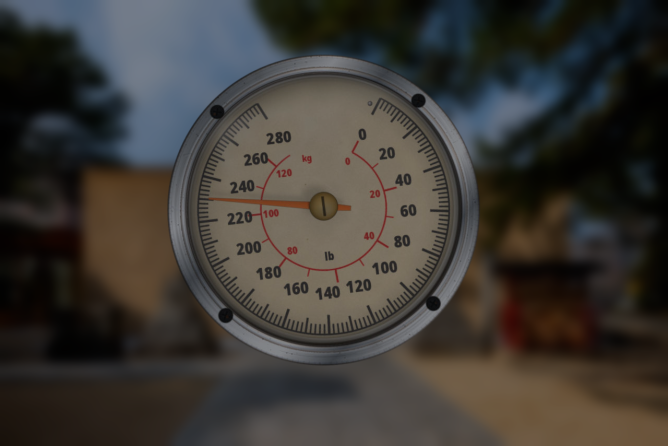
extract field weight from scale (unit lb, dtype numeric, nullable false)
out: 230 lb
